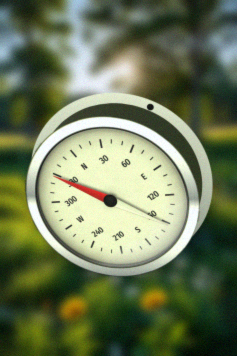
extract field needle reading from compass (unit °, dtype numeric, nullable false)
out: 330 °
